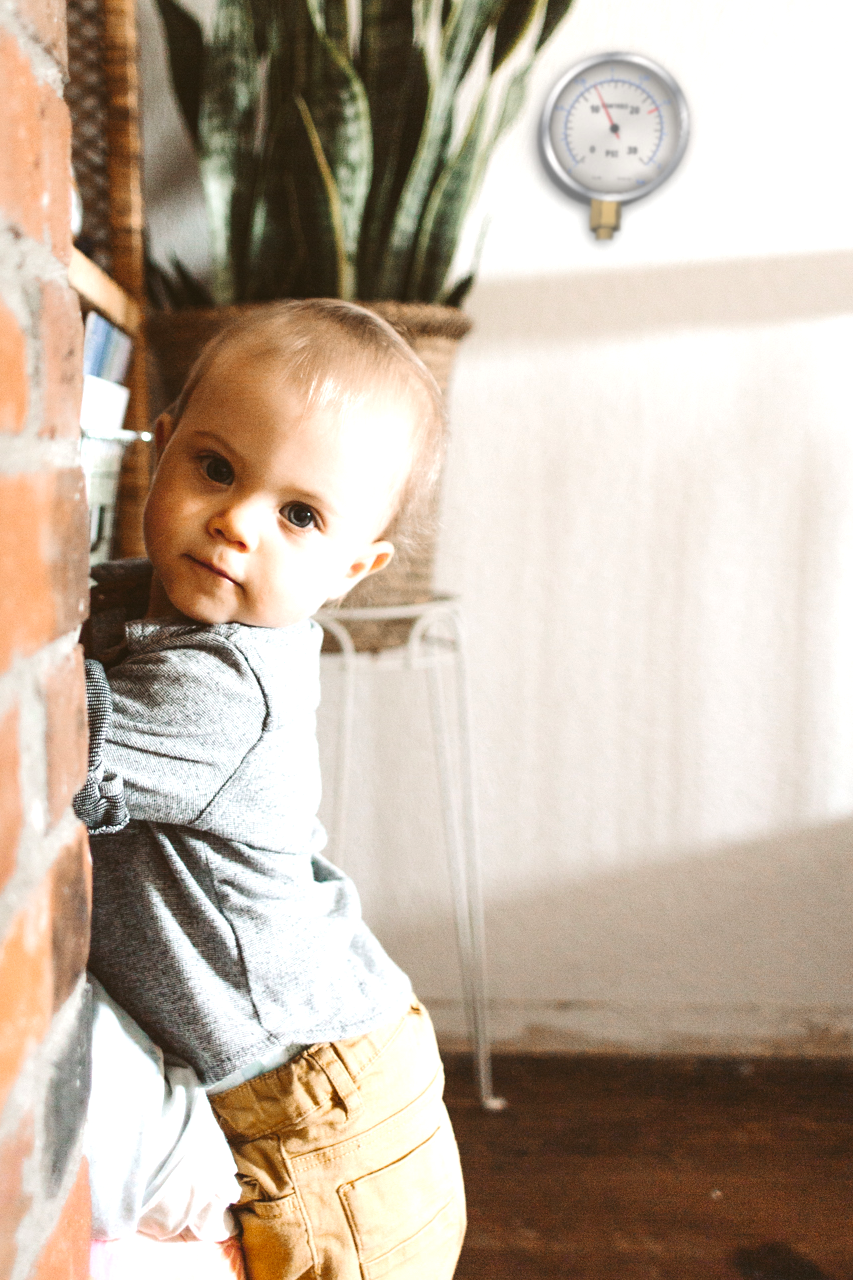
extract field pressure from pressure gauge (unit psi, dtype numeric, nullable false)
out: 12 psi
